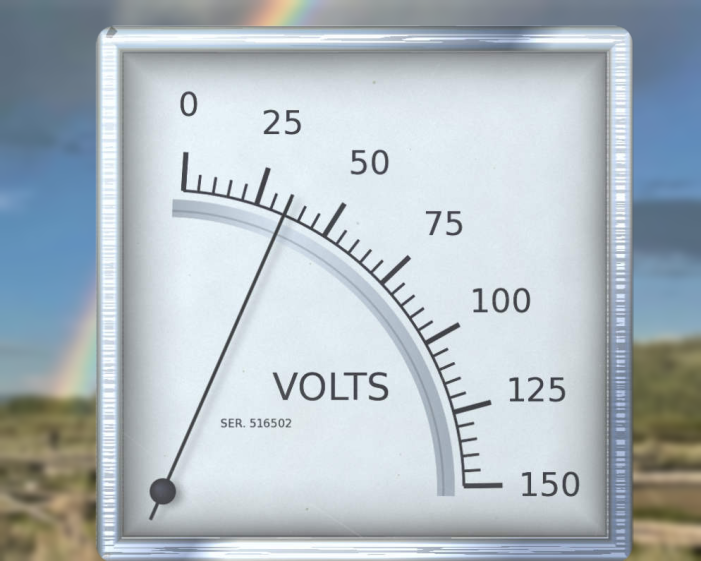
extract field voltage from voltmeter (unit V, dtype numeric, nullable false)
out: 35 V
